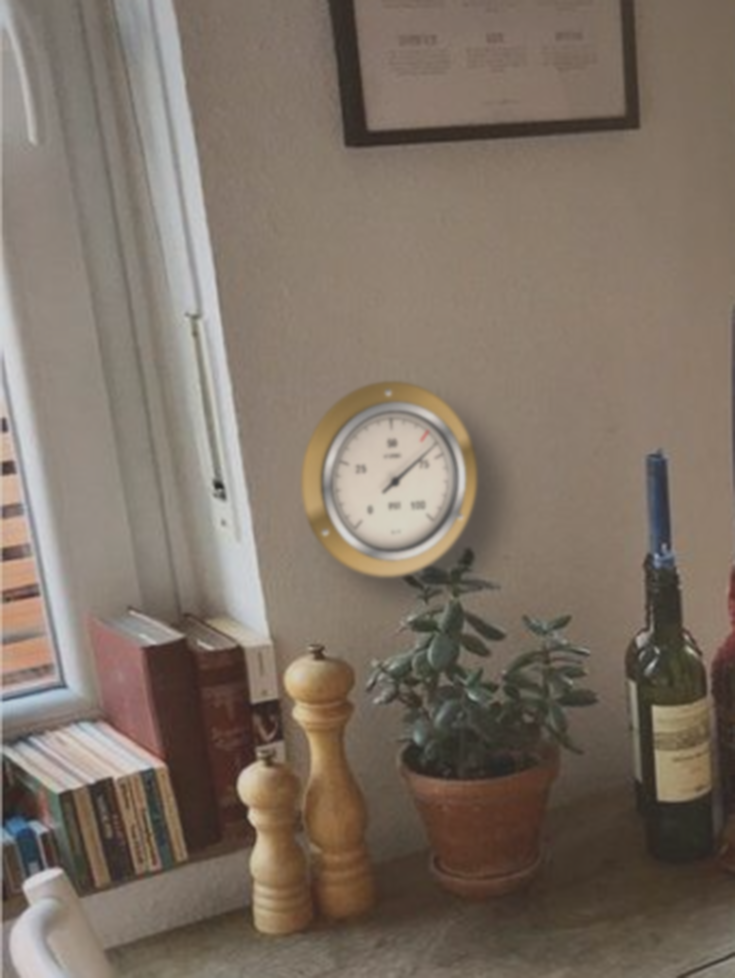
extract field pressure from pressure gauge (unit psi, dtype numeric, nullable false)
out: 70 psi
